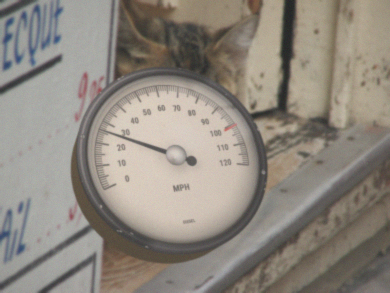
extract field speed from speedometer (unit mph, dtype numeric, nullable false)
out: 25 mph
